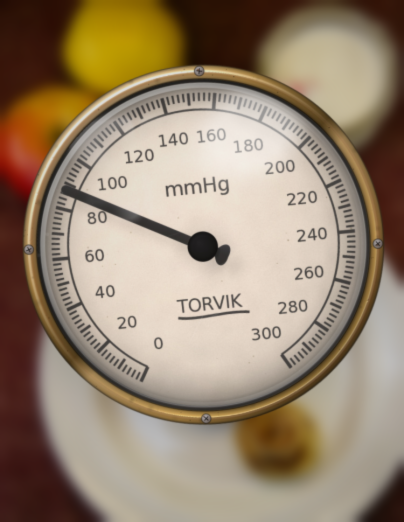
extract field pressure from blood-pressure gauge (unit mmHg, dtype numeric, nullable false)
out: 88 mmHg
